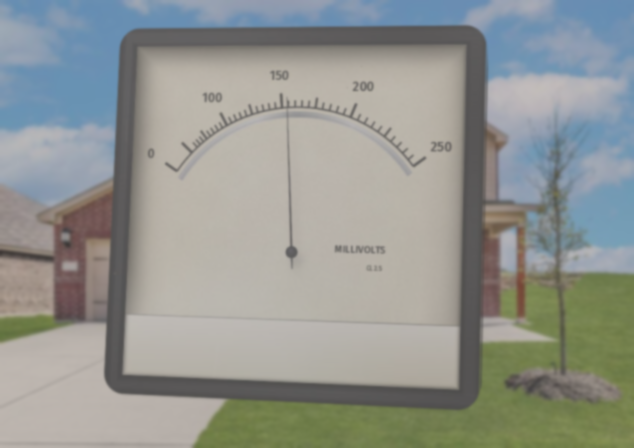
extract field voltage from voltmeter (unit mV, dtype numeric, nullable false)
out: 155 mV
